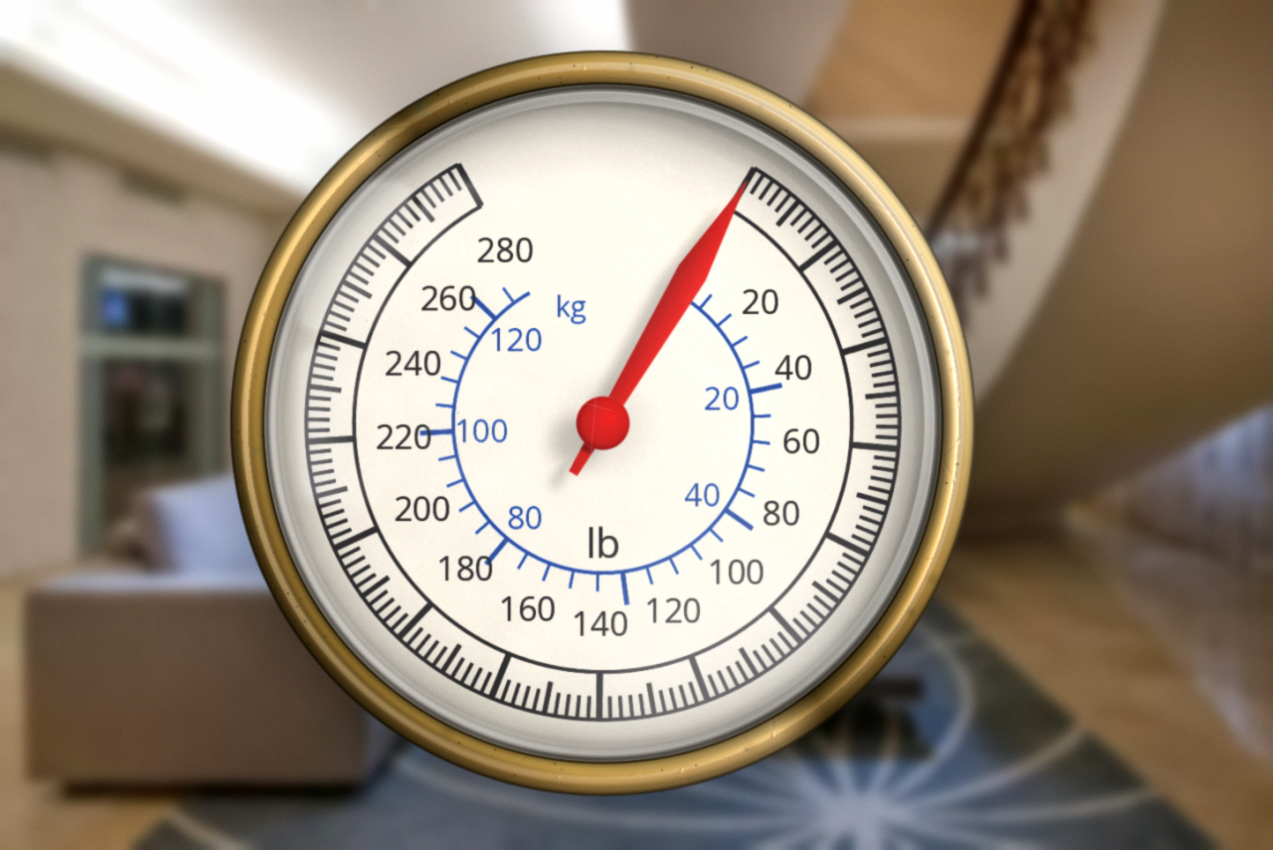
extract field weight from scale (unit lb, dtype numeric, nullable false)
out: 0 lb
